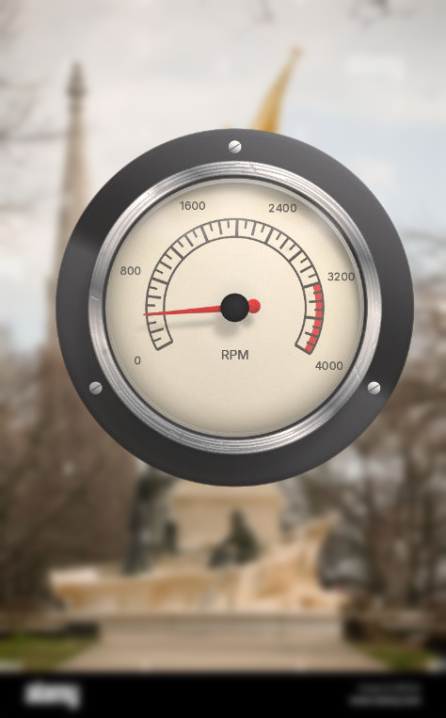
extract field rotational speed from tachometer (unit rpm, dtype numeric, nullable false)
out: 400 rpm
